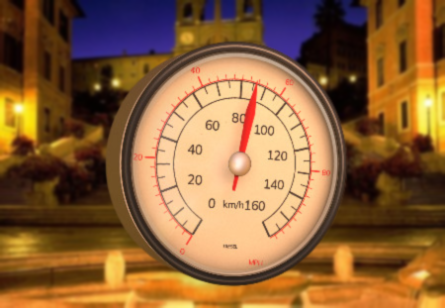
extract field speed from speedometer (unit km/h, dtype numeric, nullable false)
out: 85 km/h
